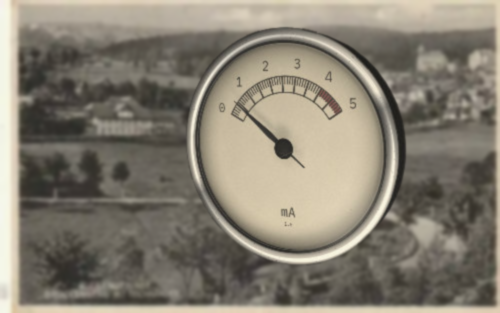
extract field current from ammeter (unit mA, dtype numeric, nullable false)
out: 0.5 mA
